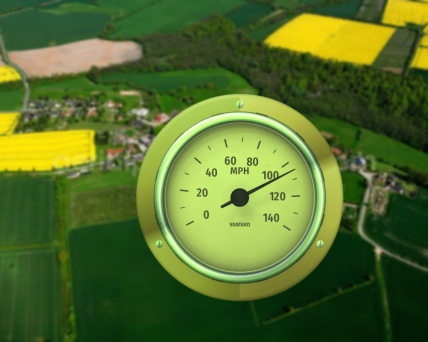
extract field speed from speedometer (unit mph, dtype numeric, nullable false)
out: 105 mph
